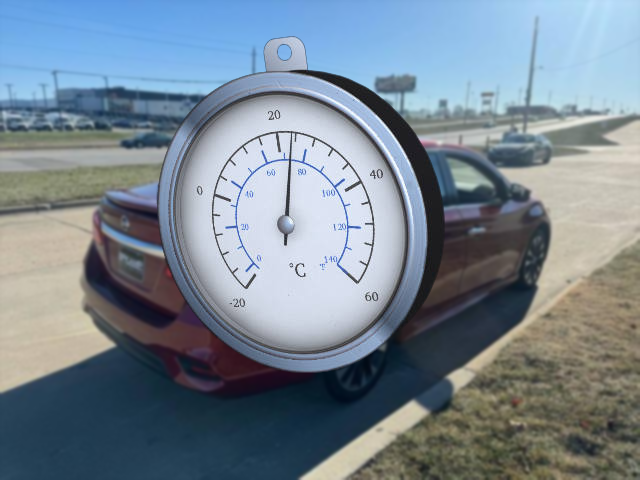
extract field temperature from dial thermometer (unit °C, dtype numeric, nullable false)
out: 24 °C
